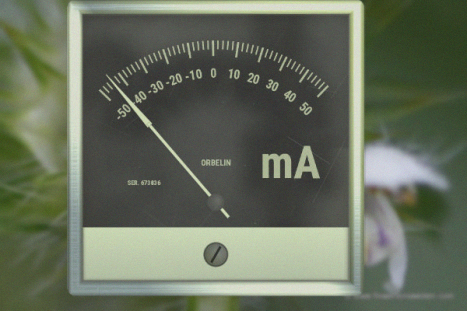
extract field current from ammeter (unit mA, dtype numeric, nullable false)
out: -44 mA
